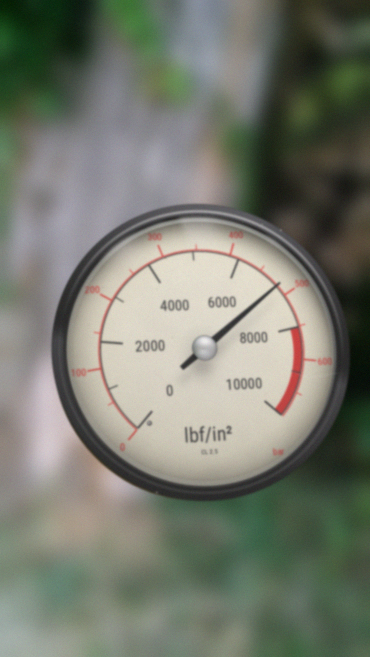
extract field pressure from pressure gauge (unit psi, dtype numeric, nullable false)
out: 7000 psi
